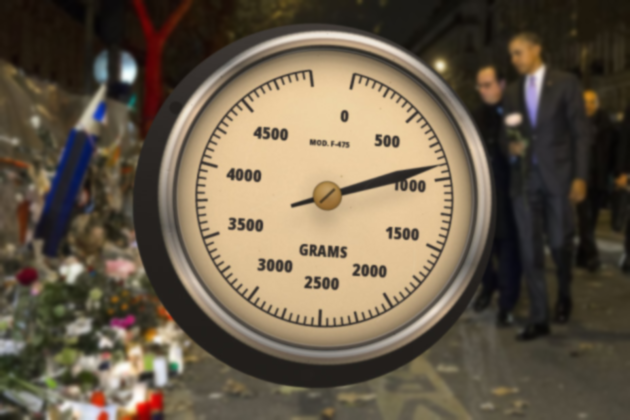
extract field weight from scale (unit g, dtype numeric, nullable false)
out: 900 g
